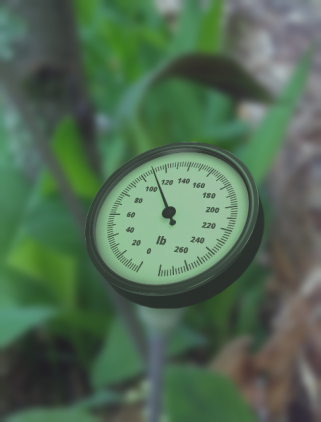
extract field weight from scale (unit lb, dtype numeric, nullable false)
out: 110 lb
